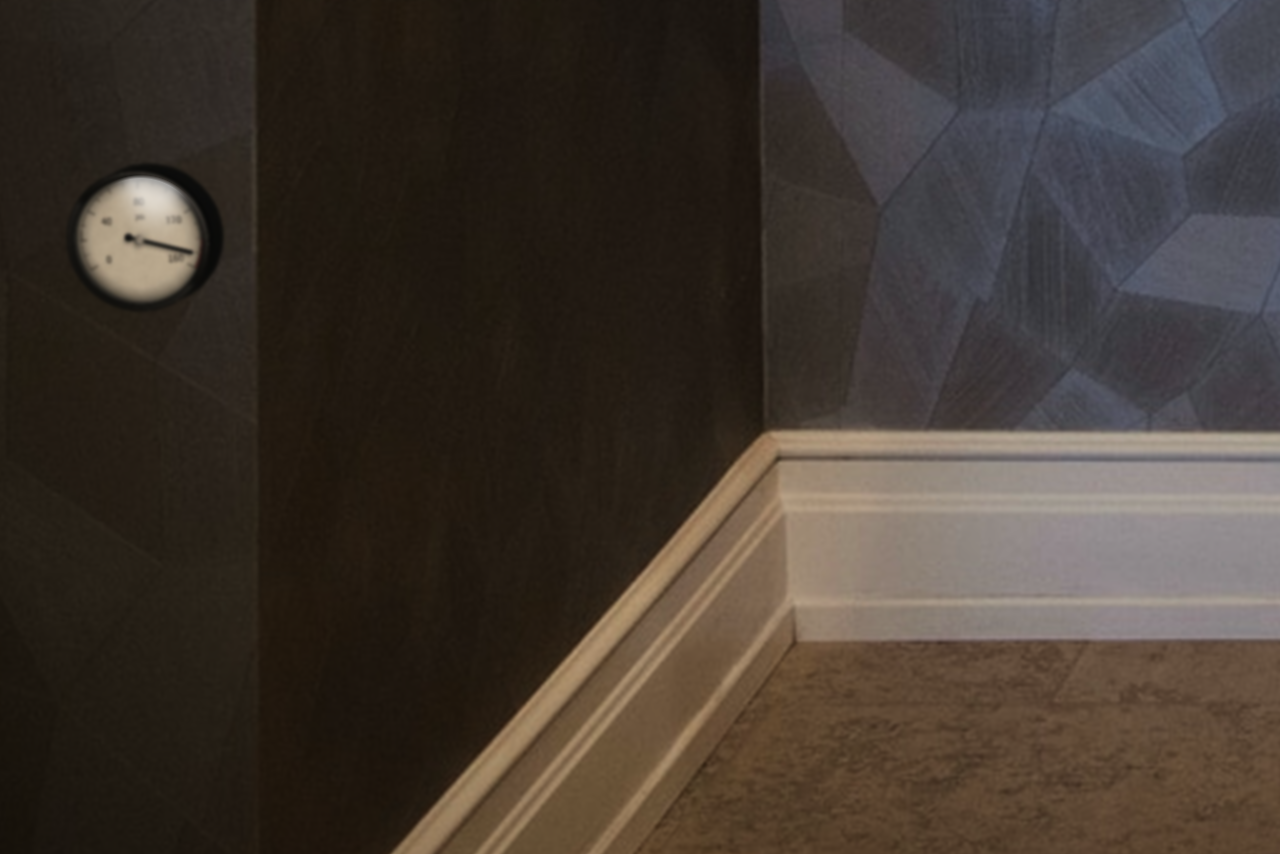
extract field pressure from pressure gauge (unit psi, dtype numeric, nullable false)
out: 150 psi
